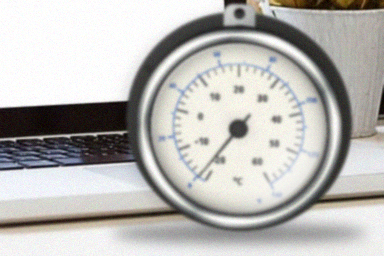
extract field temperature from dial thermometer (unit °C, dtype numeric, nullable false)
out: -18 °C
